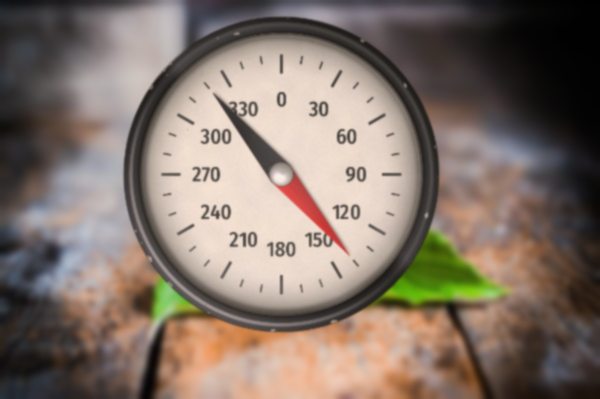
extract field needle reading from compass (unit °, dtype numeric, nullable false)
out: 140 °
